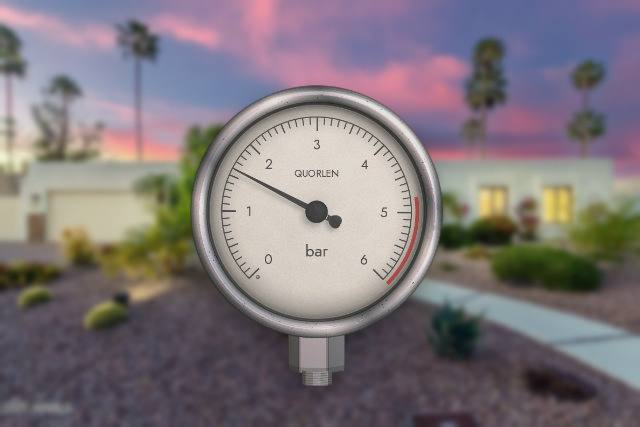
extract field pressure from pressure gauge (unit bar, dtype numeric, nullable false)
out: 1.6 bar
